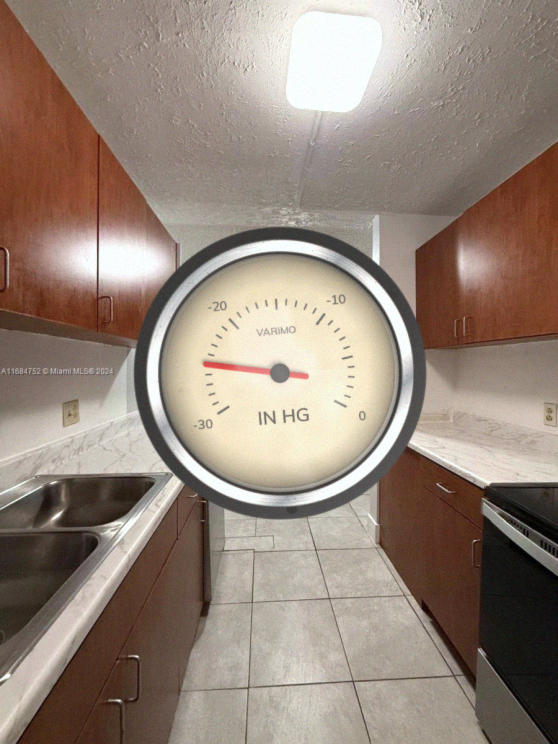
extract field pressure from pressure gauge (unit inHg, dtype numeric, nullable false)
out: -25 inHg
